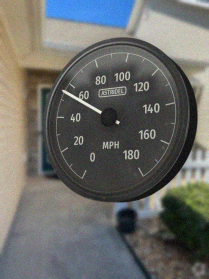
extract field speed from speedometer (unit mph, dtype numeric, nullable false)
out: 55 mph
